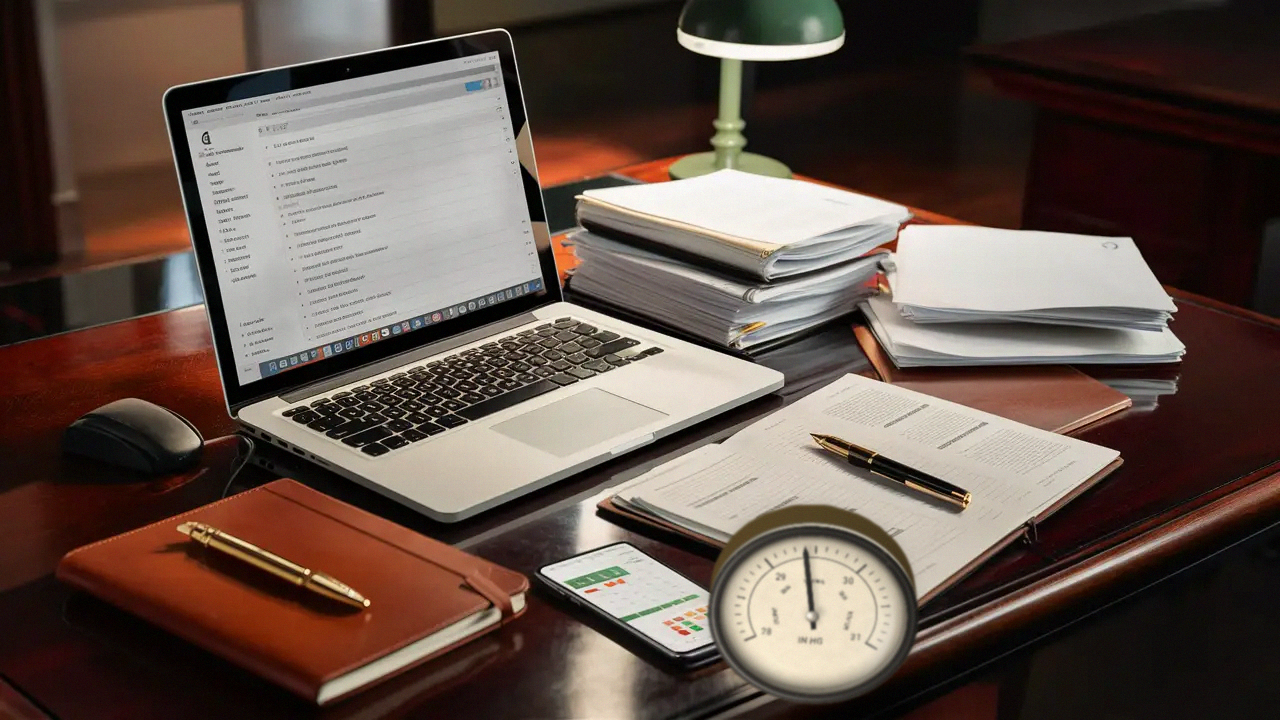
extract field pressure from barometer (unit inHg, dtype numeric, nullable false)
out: 29.4 inHg
